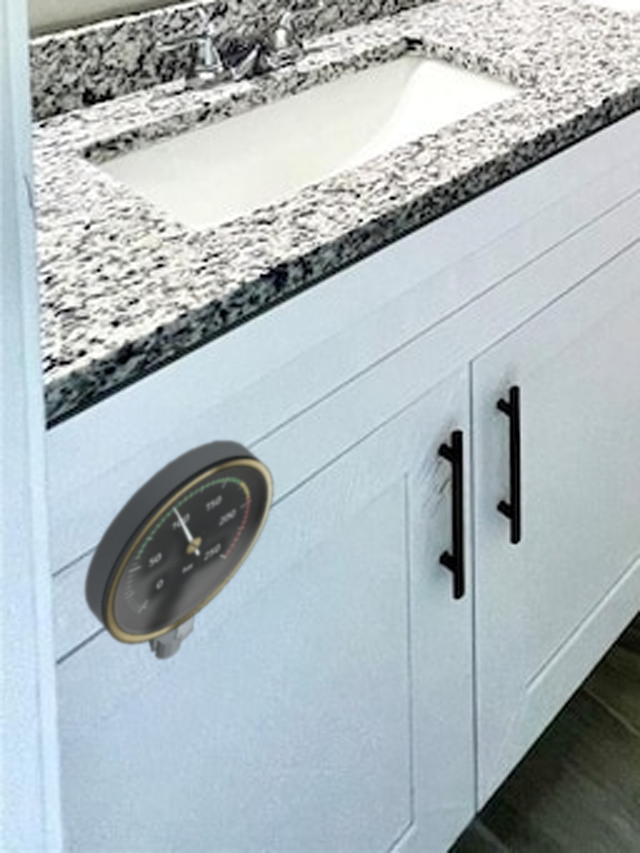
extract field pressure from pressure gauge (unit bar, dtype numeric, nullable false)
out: 100 bar
